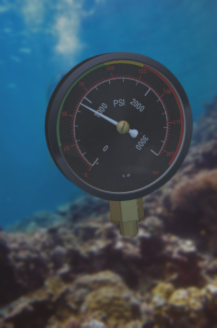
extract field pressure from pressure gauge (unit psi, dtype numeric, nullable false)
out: 900 psi
